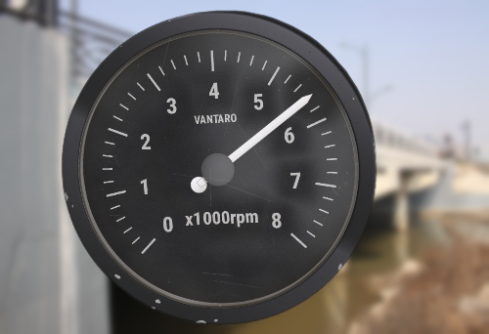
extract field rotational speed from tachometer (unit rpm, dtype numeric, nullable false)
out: 5600 rpm
